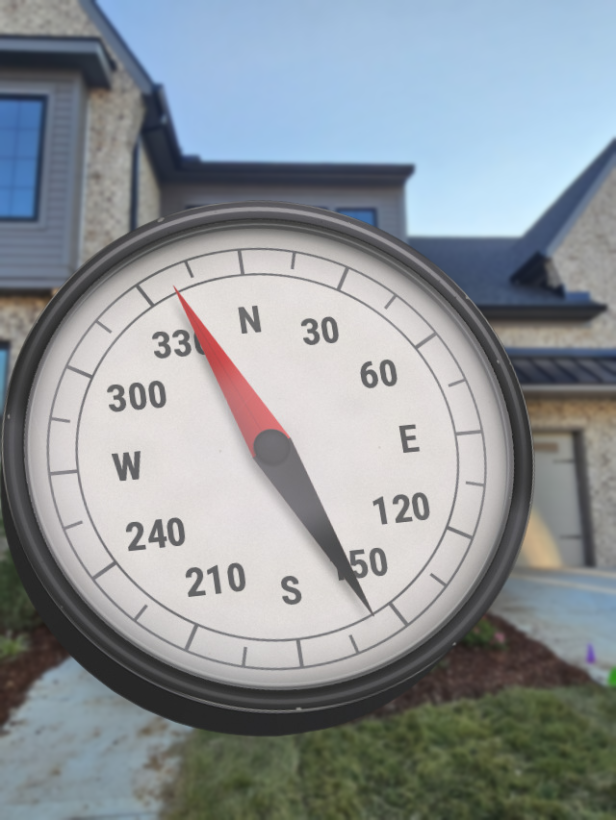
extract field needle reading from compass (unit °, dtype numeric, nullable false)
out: 337.5 °
